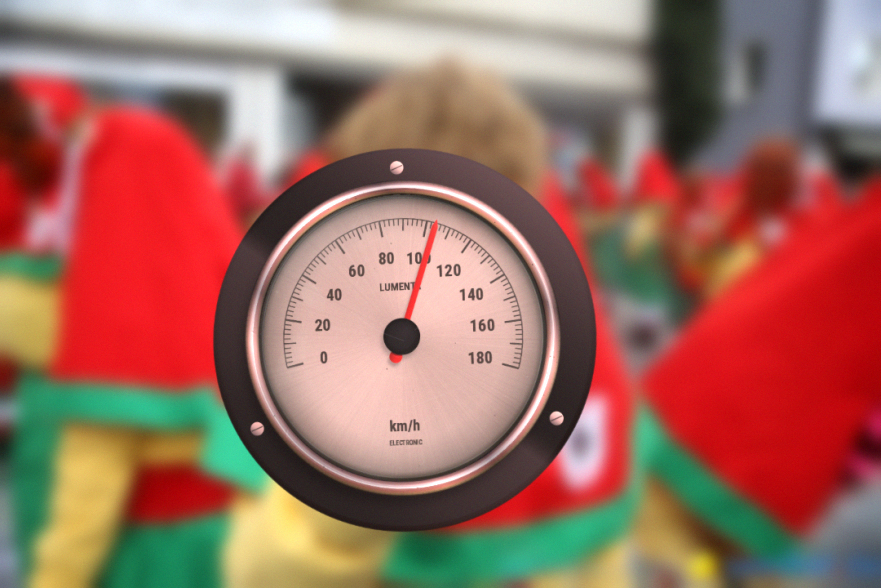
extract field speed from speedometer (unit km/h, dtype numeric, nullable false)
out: 104 km/h
